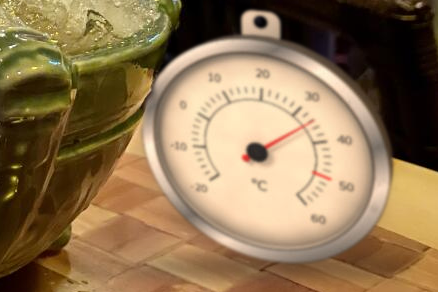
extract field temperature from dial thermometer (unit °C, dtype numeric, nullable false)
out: 34 °C
